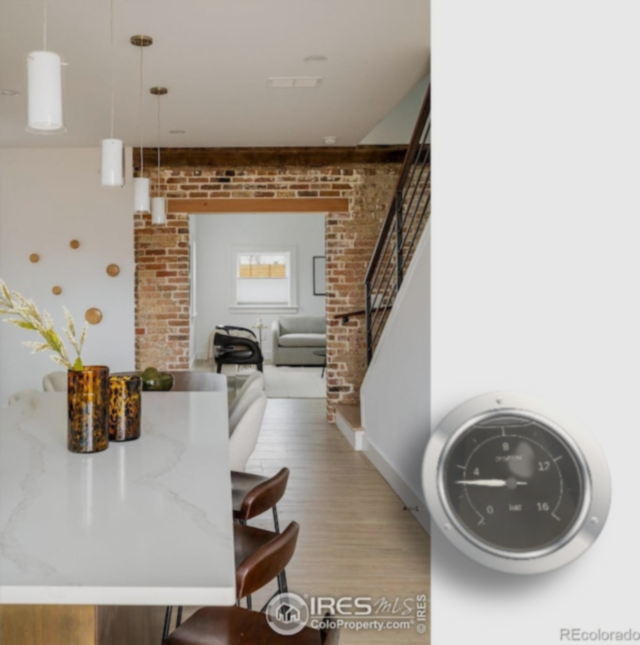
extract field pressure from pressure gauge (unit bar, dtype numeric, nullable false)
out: 3 bar
